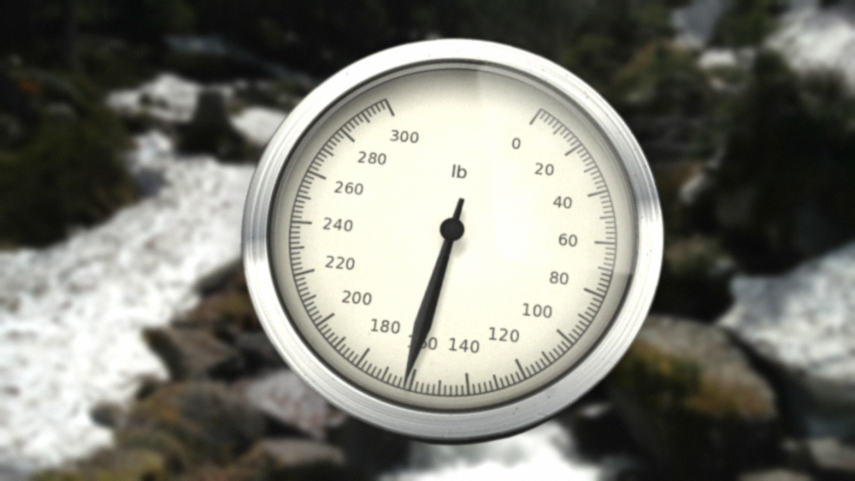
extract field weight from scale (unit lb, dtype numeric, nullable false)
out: 162 lb
